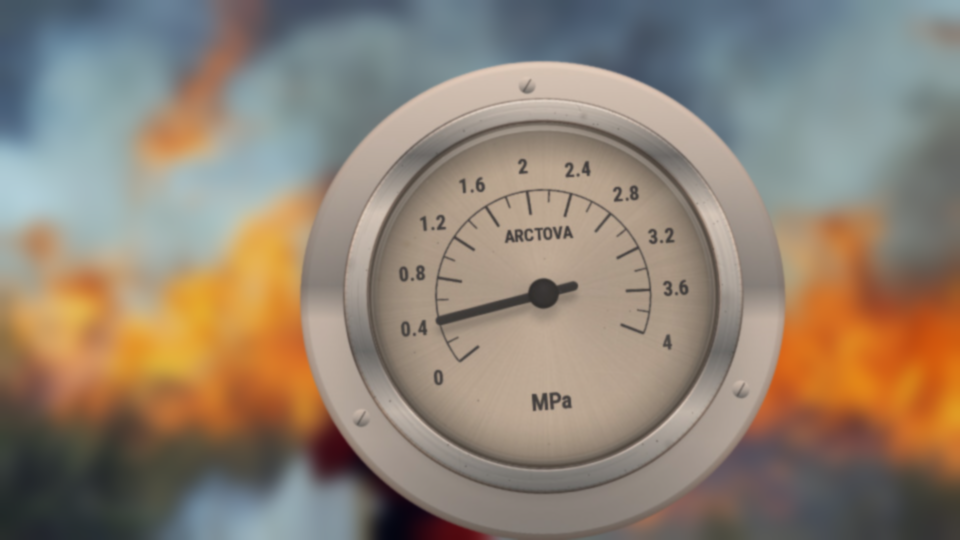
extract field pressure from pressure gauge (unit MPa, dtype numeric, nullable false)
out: 0.4 MPa
